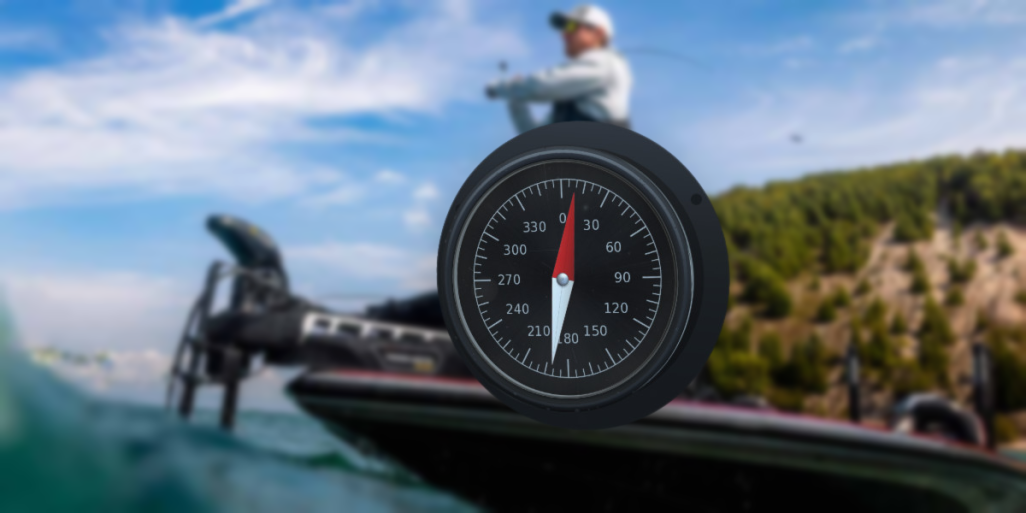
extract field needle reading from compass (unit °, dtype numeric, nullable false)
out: 10 °
